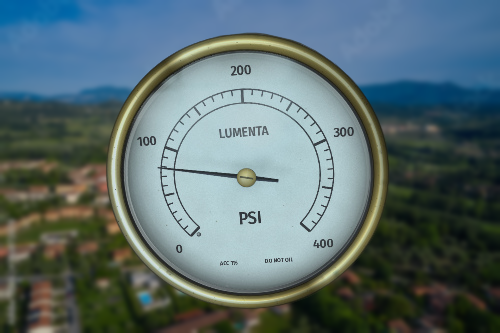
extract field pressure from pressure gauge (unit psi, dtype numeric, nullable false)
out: 80 psi
